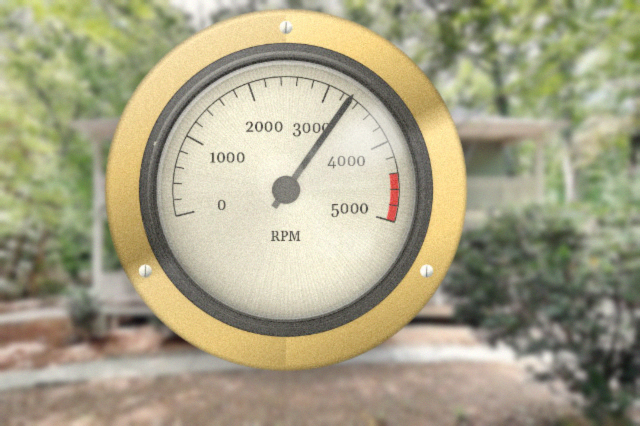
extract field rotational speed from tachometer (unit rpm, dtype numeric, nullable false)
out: 3300 rpm
